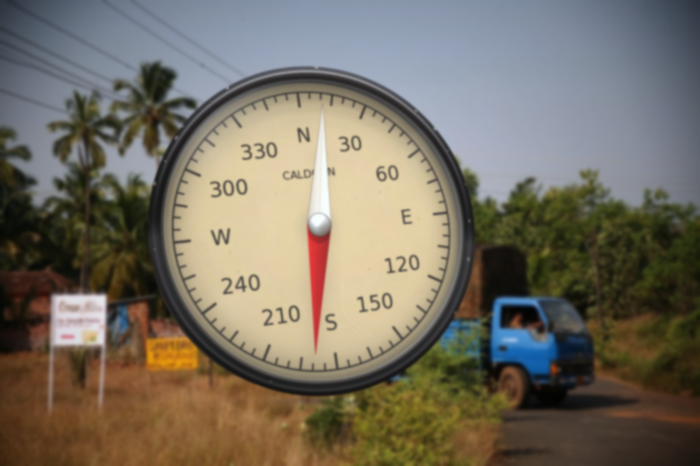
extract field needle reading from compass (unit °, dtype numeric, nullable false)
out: 190 °
